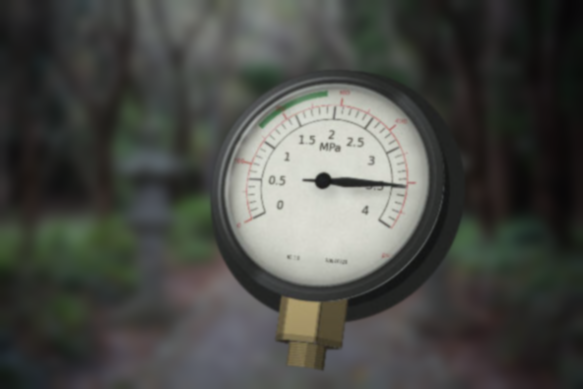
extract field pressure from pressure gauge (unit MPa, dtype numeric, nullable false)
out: 3.5 MPa
